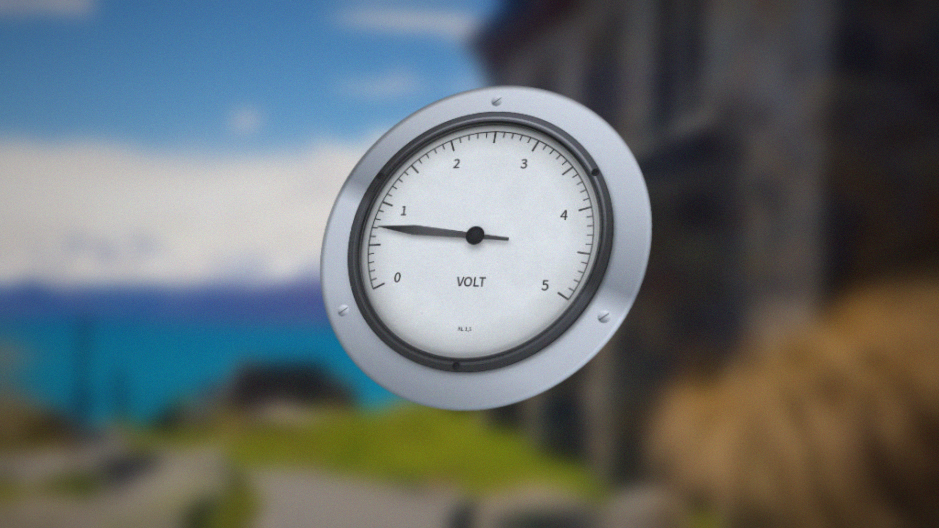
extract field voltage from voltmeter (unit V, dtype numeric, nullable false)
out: 0.7 V
